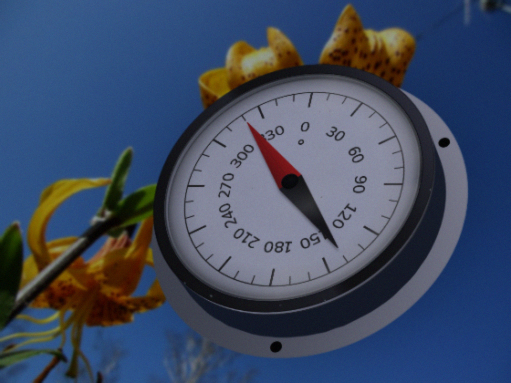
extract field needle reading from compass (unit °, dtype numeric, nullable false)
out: 320 °
